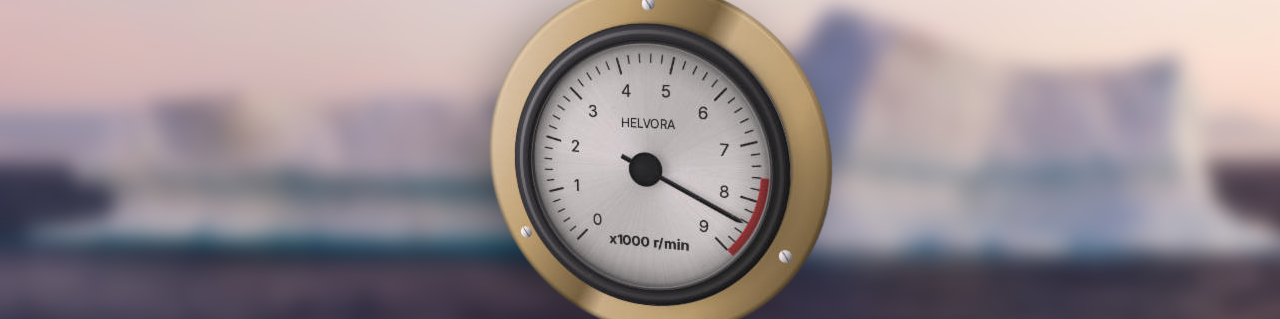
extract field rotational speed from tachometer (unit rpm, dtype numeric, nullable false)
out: 8400 rpm
